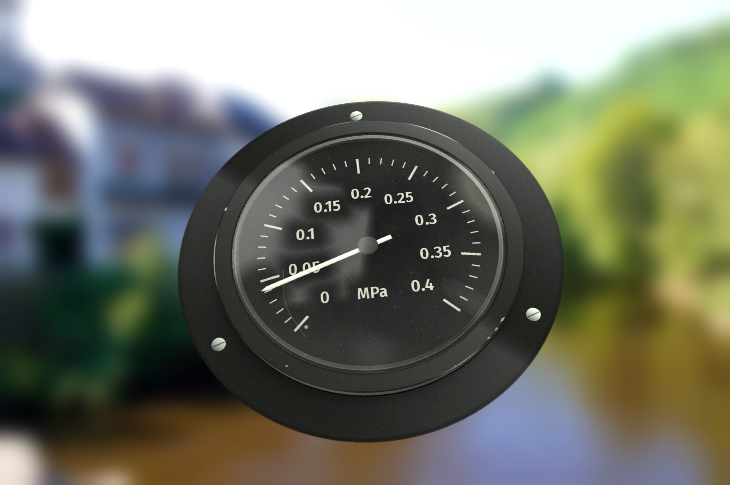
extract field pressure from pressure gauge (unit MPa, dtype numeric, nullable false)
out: 0.04 MPa
